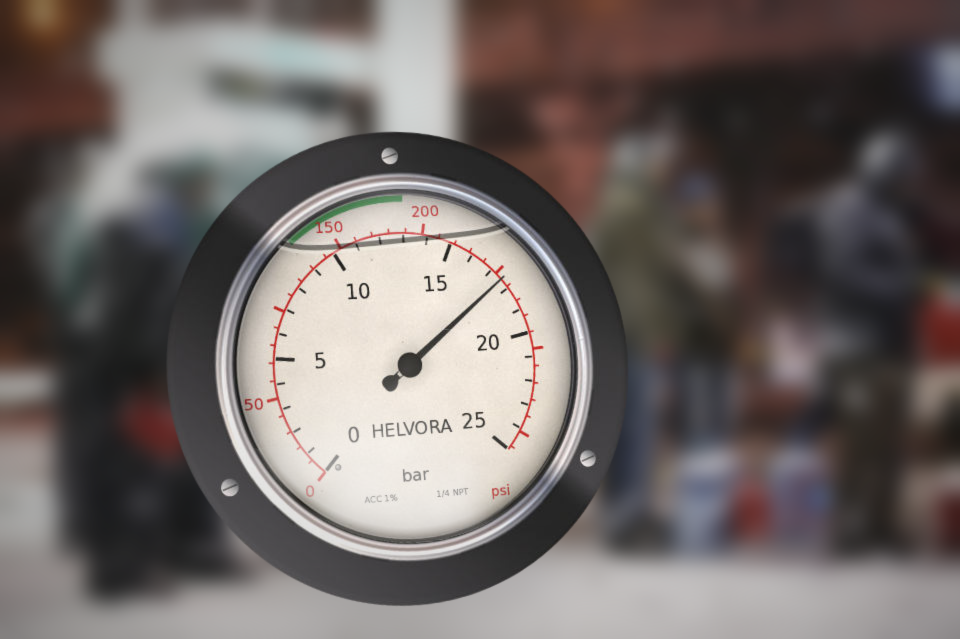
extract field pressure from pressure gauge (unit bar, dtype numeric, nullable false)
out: 17.5 bar
